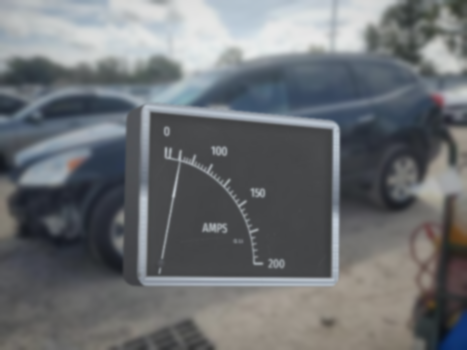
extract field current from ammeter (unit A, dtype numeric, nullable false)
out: 50 A
